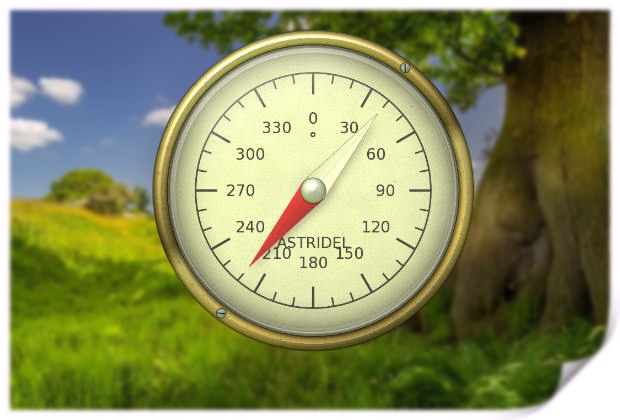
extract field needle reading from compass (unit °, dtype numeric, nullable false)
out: 220 °
